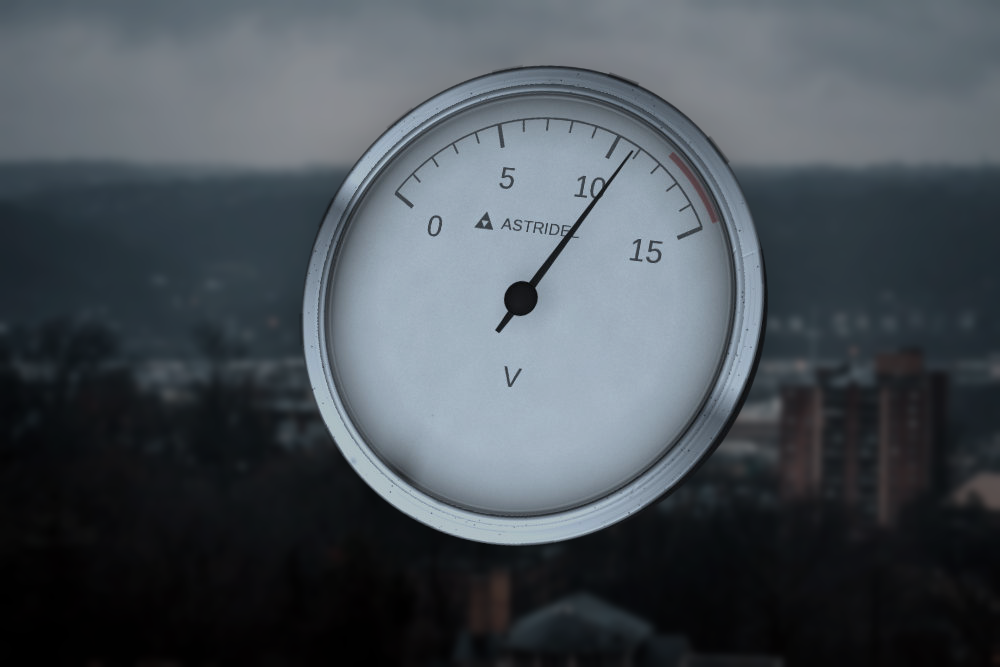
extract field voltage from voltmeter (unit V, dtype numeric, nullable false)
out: 11 V
